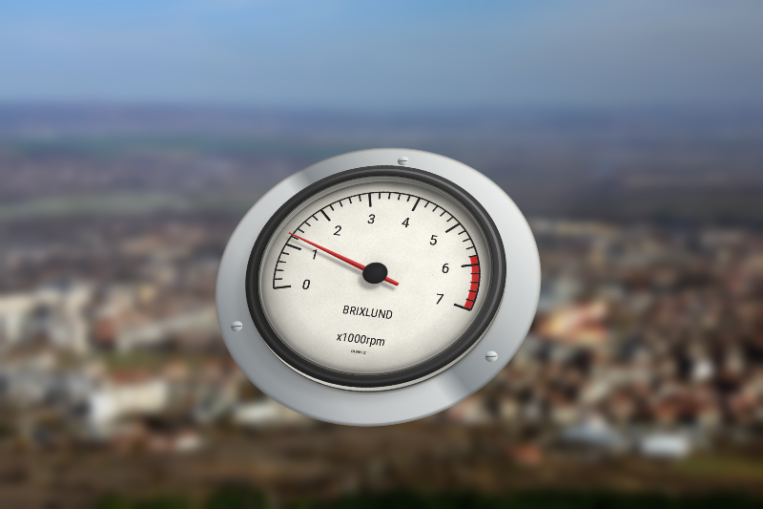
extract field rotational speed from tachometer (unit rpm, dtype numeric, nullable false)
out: 1200 rpm
